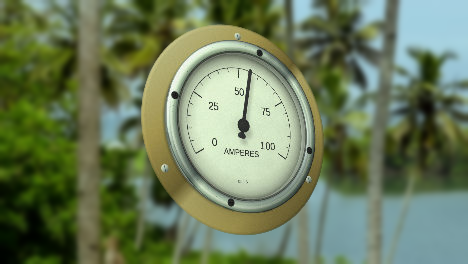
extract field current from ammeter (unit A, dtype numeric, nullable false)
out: 55 A
